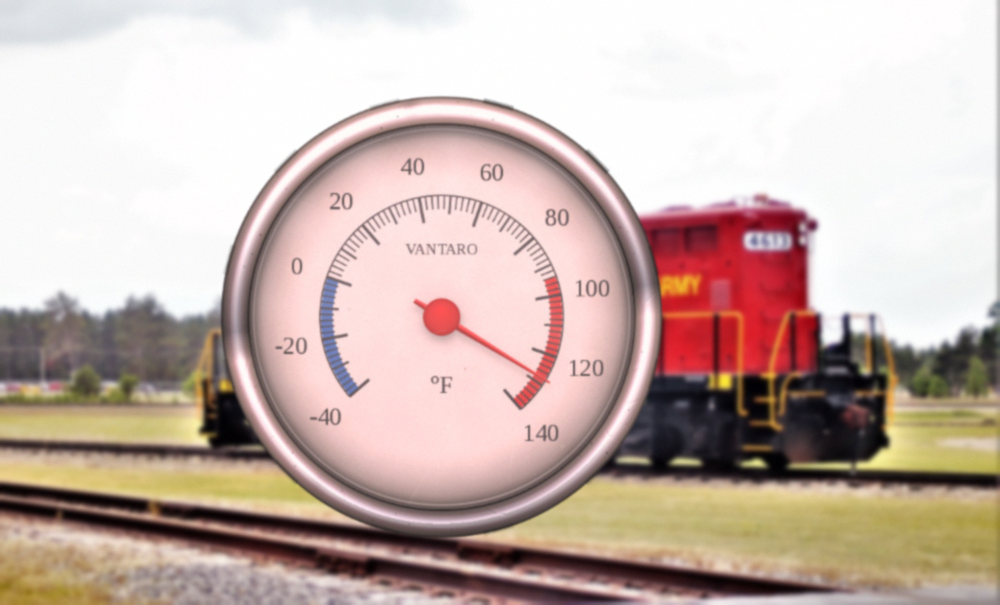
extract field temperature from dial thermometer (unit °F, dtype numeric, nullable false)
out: 128 °F
